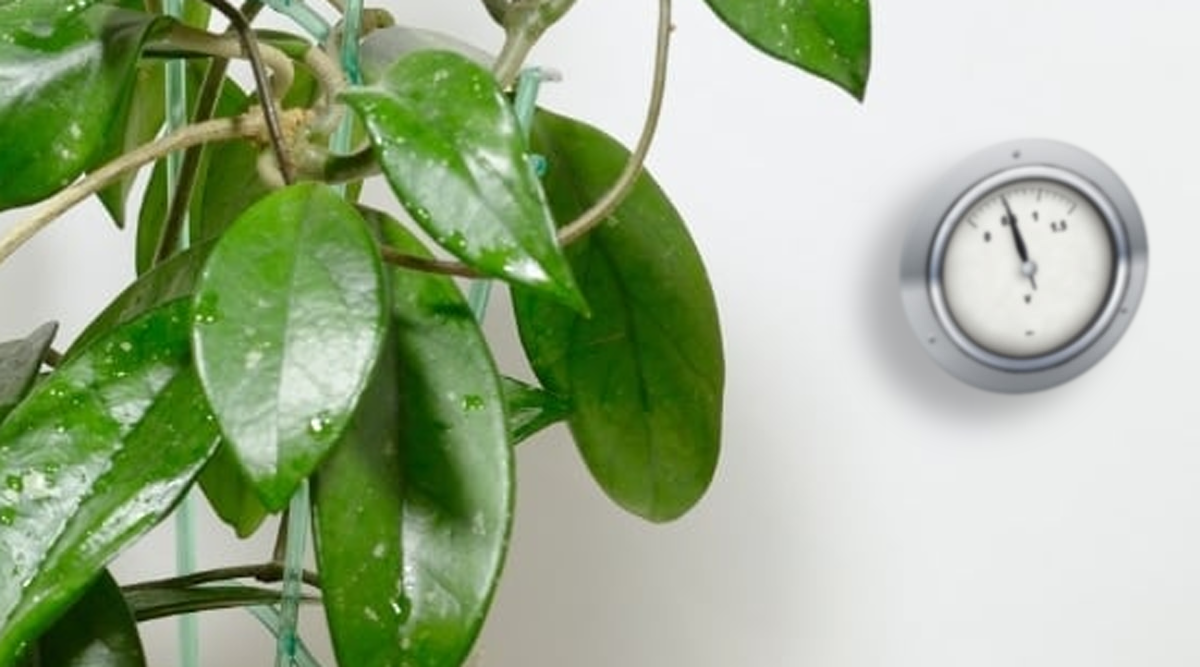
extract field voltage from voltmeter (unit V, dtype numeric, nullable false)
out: 0.5 V
